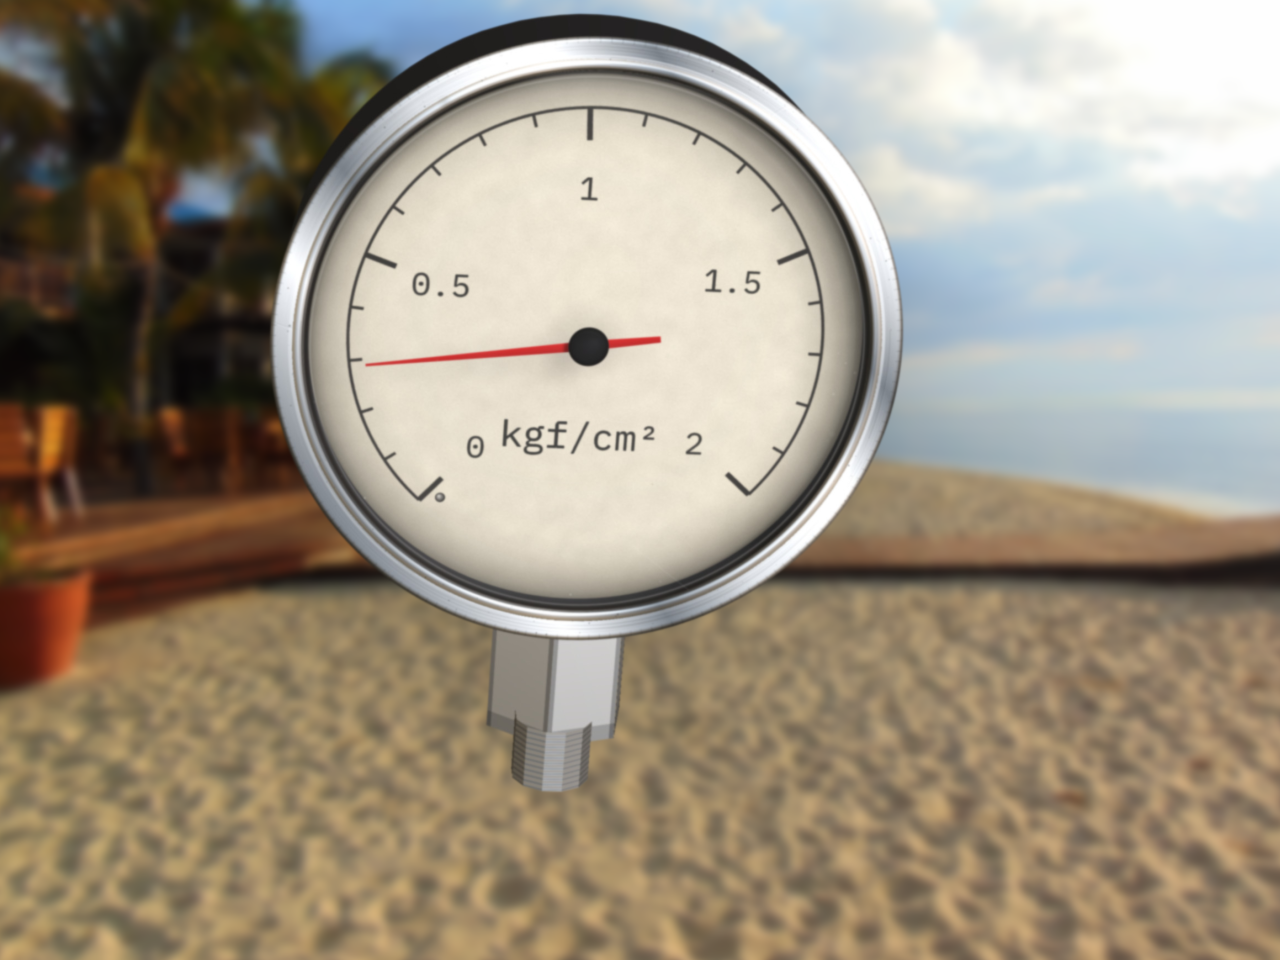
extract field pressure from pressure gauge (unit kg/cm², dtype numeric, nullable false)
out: 0.3 kg/cm²
